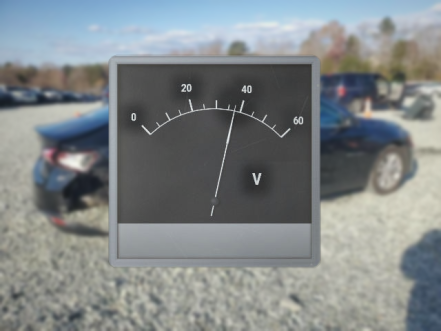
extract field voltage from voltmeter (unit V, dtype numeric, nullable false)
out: 37.5 V
